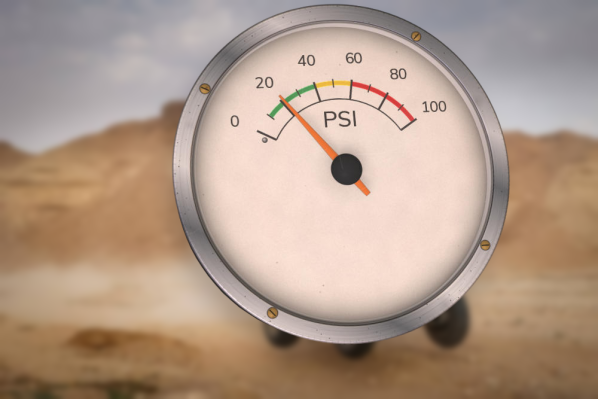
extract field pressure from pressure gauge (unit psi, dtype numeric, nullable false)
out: 20 psi
